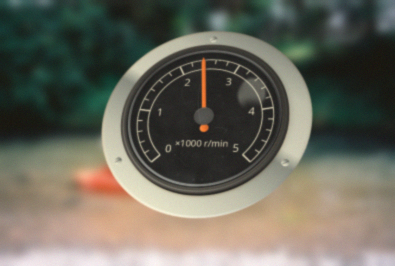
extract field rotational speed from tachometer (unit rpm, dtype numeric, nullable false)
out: 2400 rpm
